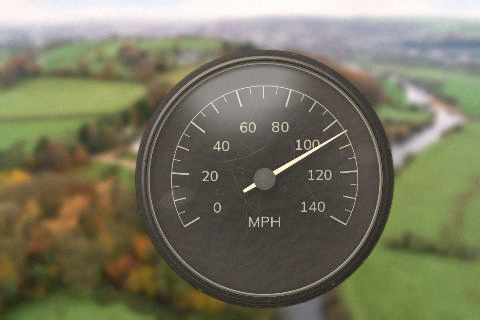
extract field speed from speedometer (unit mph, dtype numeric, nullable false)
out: 105 mph
